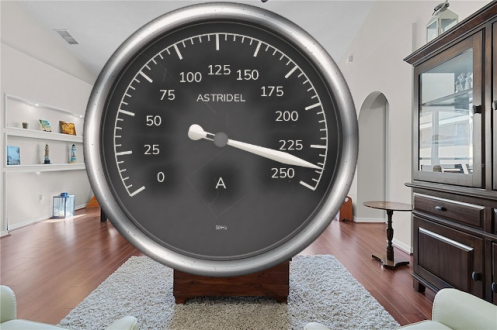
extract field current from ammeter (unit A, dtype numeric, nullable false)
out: 237.5 A
